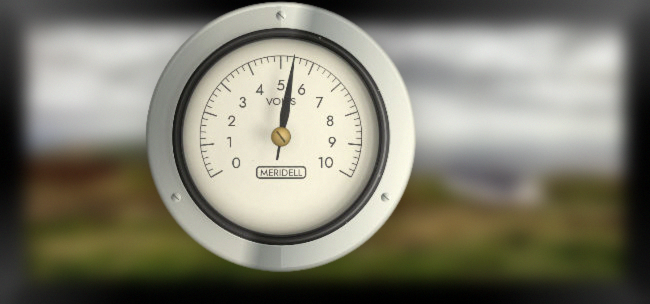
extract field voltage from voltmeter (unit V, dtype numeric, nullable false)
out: 5.4 V
